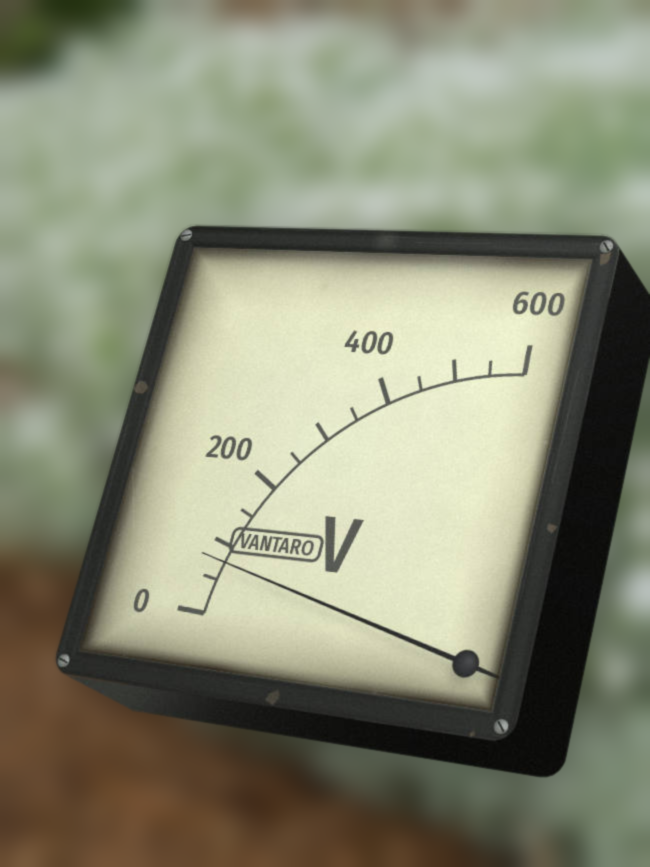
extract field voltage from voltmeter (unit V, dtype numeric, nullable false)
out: 75 V
